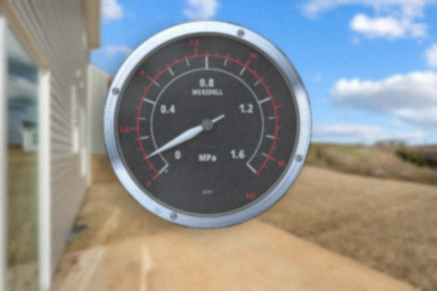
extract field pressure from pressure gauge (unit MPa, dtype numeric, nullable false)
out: 0.1 MPa
